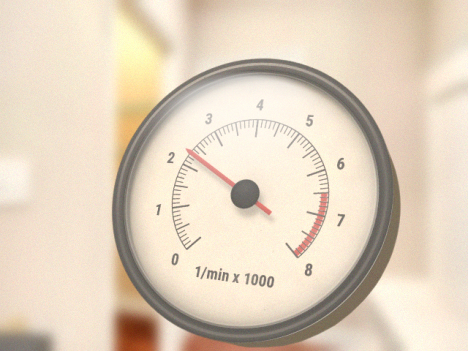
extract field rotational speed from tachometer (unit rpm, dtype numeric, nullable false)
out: 2300 rpm
